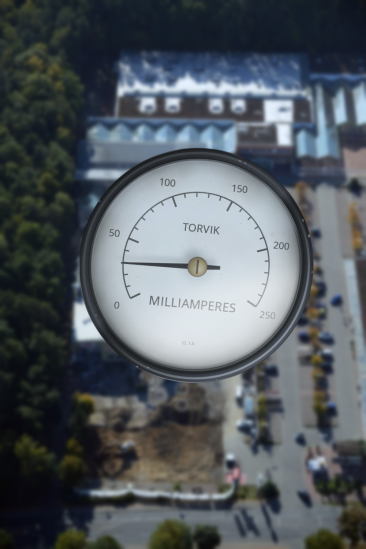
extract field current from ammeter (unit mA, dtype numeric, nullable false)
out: 30 mA
